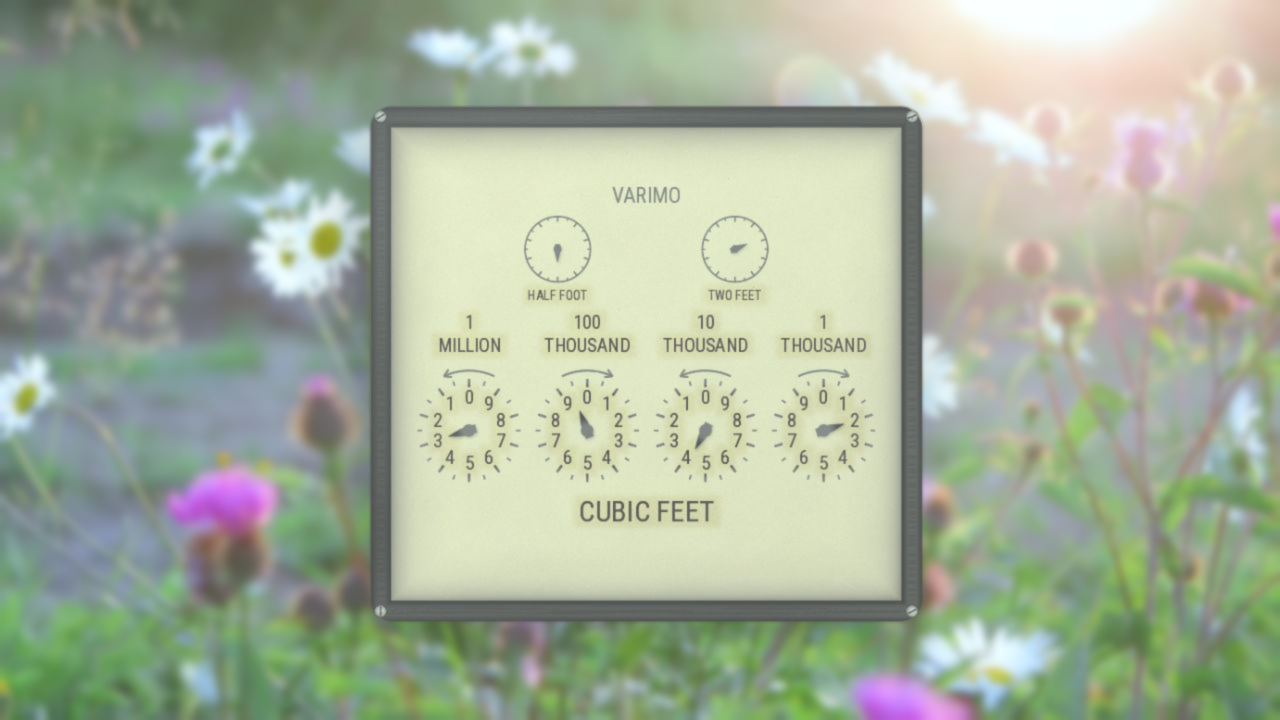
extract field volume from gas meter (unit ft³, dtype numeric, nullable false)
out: 294200 ft³
